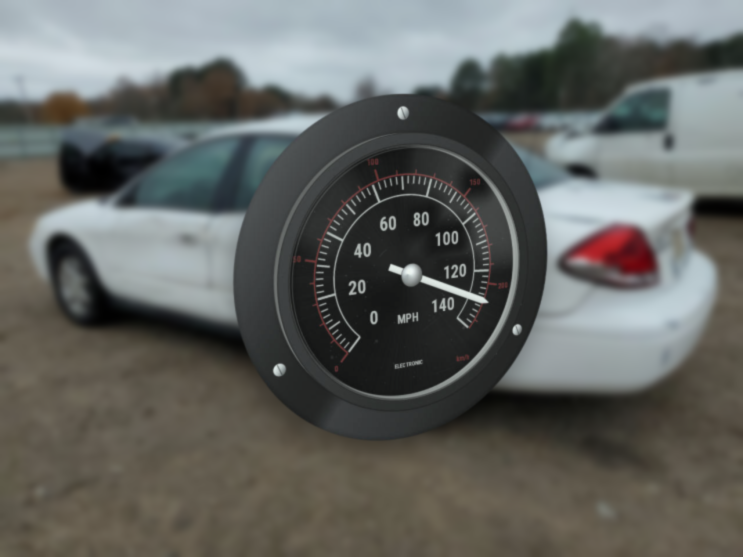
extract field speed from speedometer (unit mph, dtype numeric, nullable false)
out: 130 mph
